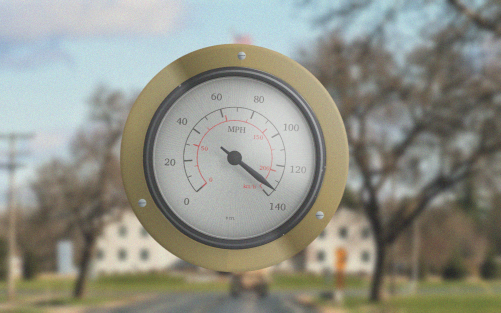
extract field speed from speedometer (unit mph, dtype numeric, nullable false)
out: 135 mph
